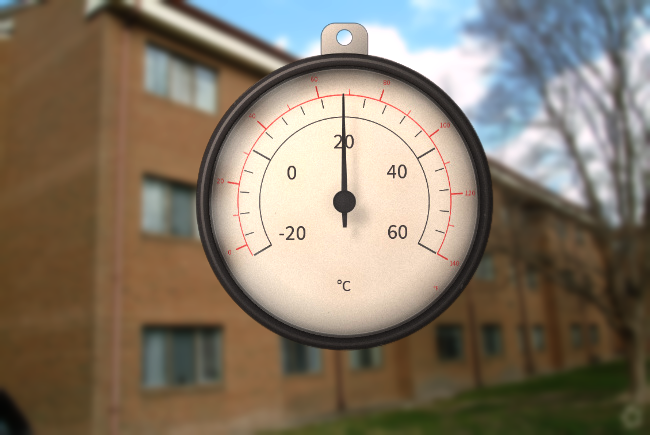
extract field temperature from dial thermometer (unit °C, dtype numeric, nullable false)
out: 20 °C
